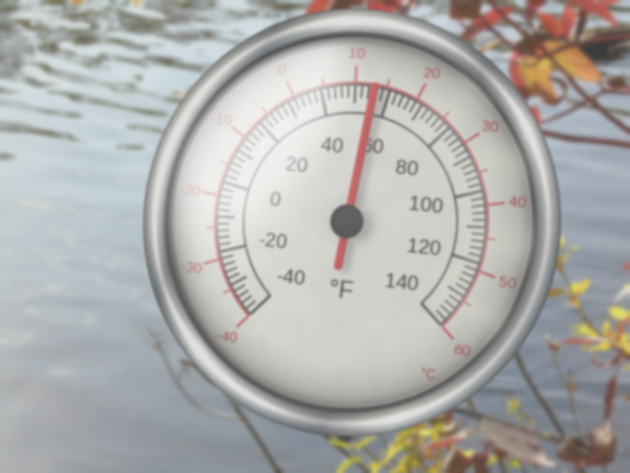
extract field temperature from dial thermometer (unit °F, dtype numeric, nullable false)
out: 56 °F
